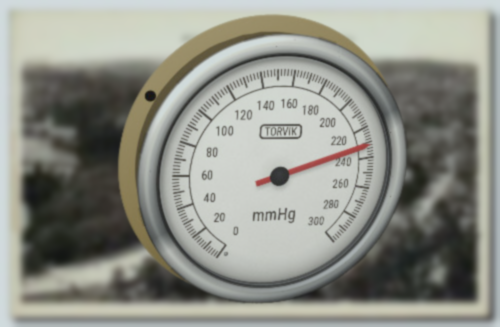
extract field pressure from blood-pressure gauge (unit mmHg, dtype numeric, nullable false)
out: 230 mmHg
